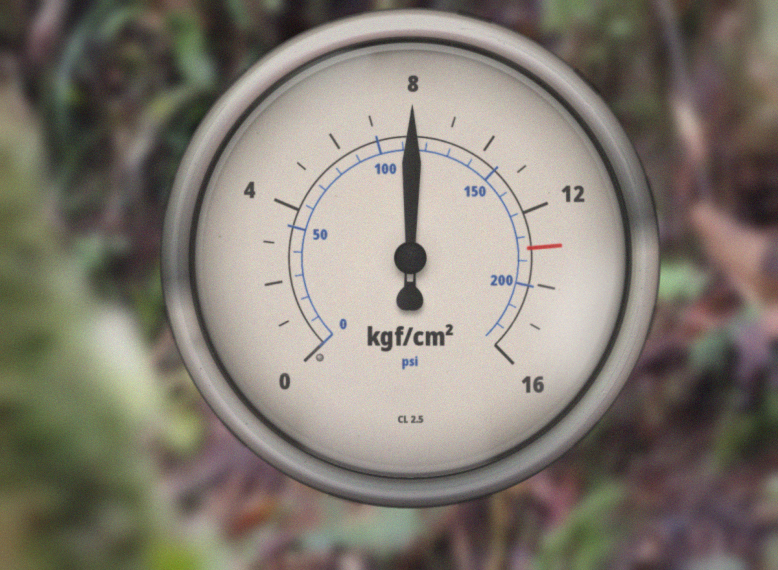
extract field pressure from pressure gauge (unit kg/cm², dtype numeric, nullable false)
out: 8 kg/cm²
